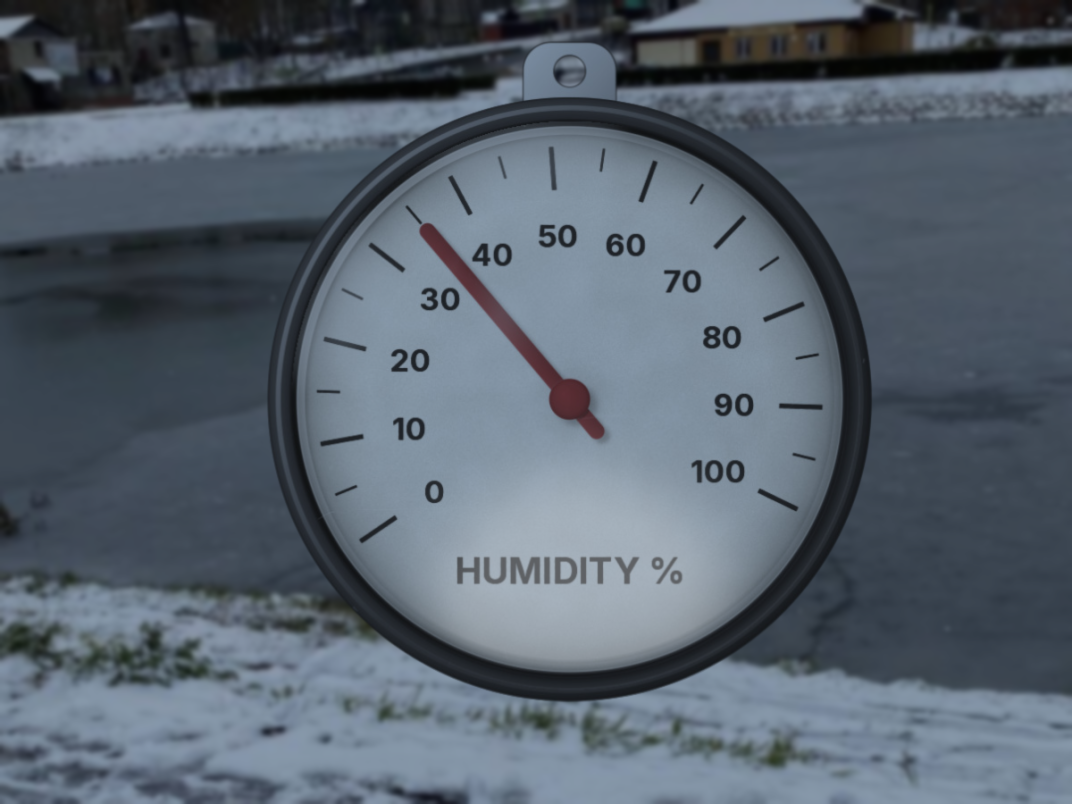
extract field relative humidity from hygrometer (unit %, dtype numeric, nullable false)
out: 35 %
